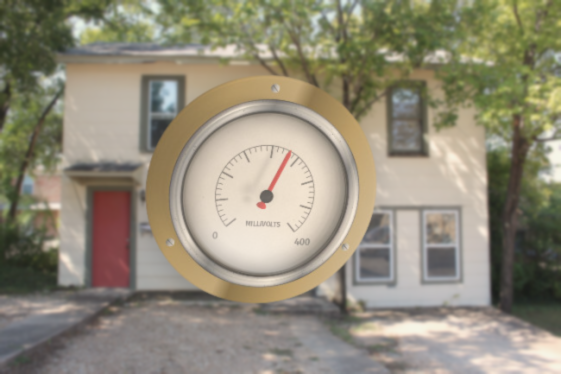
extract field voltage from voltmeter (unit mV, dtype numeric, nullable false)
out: 230 mV
